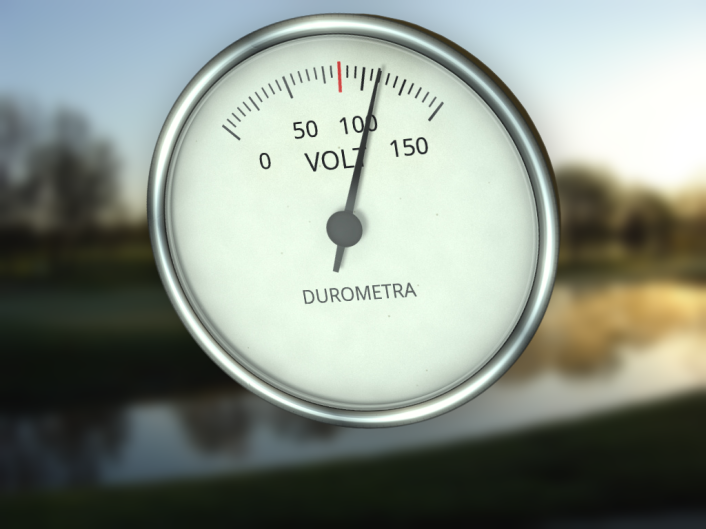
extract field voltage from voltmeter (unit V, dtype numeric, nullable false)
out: 110 V
